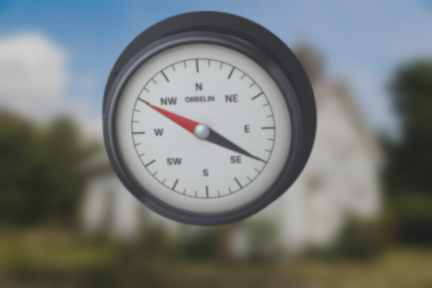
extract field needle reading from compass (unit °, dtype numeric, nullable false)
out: 300 °
